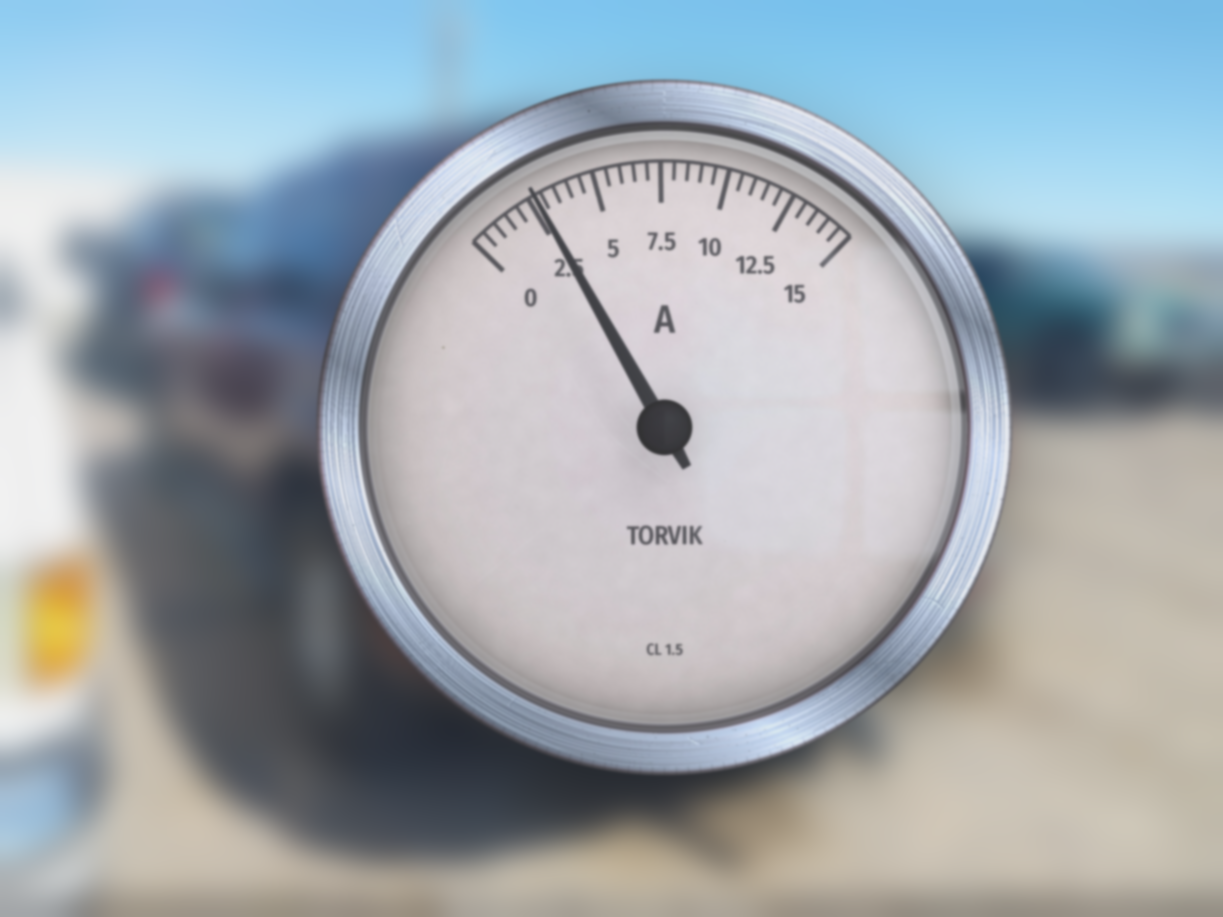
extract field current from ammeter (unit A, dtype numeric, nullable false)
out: 2.75 A
